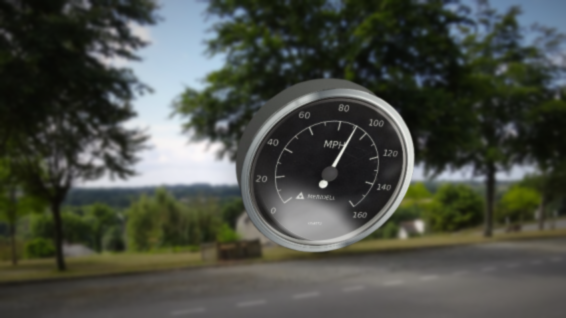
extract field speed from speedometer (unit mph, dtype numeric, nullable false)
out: 90 mph
